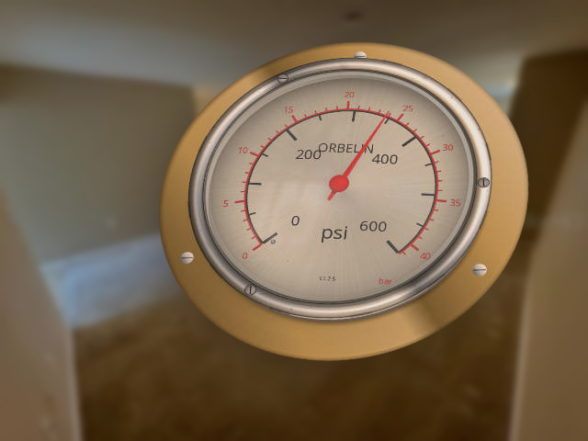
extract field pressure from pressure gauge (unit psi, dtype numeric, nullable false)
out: 350 psi
